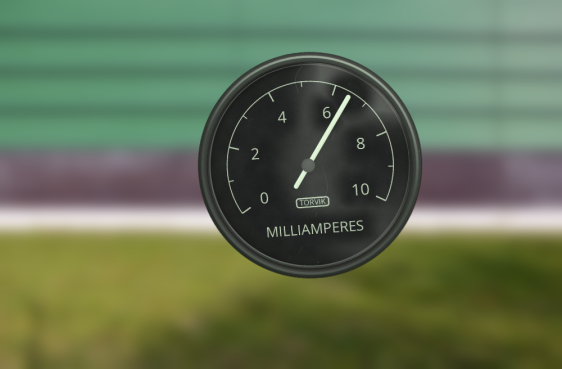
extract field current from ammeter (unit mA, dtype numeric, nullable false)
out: 6.5 mA
